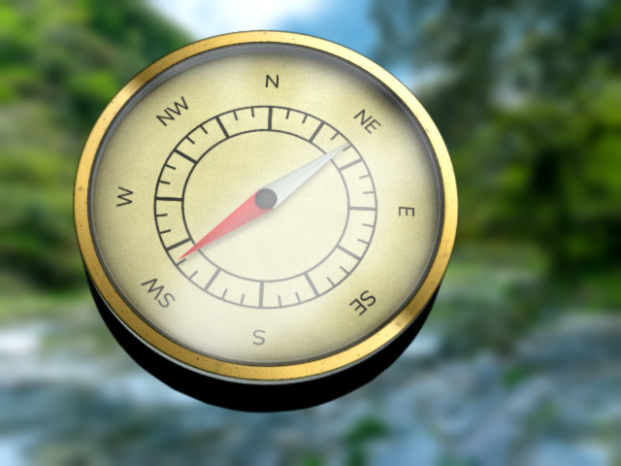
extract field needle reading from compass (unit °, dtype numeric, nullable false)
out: 230 °
